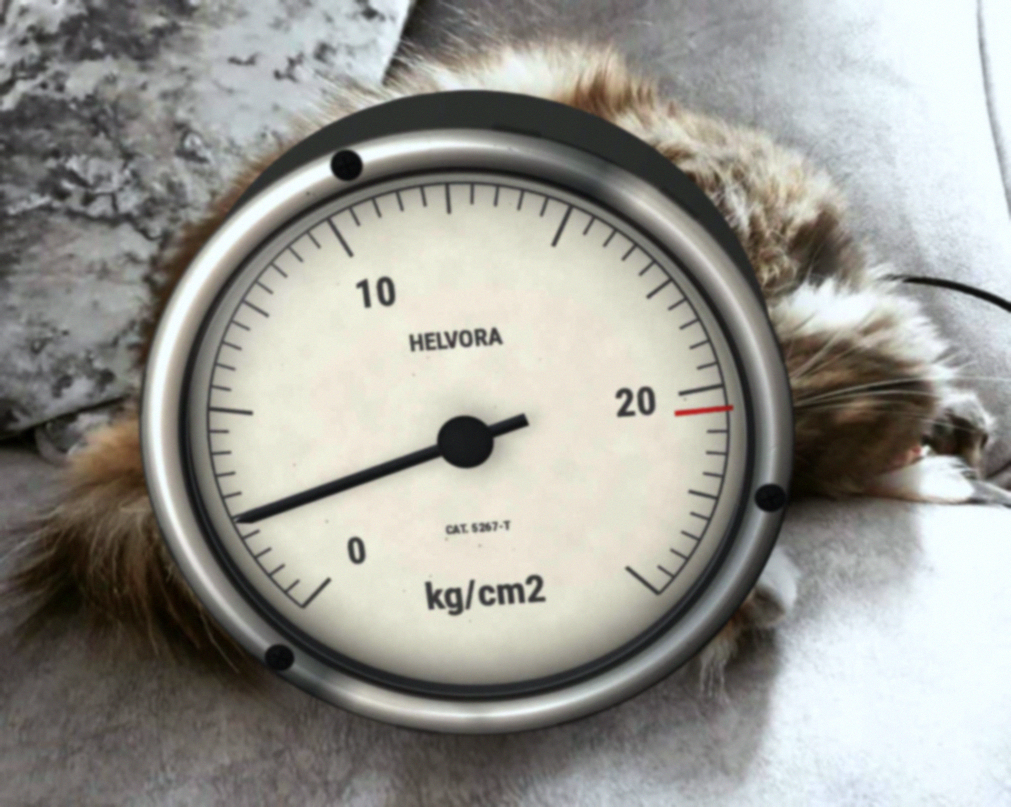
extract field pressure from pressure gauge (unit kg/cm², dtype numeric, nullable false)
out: 2.5 kg/cm²
